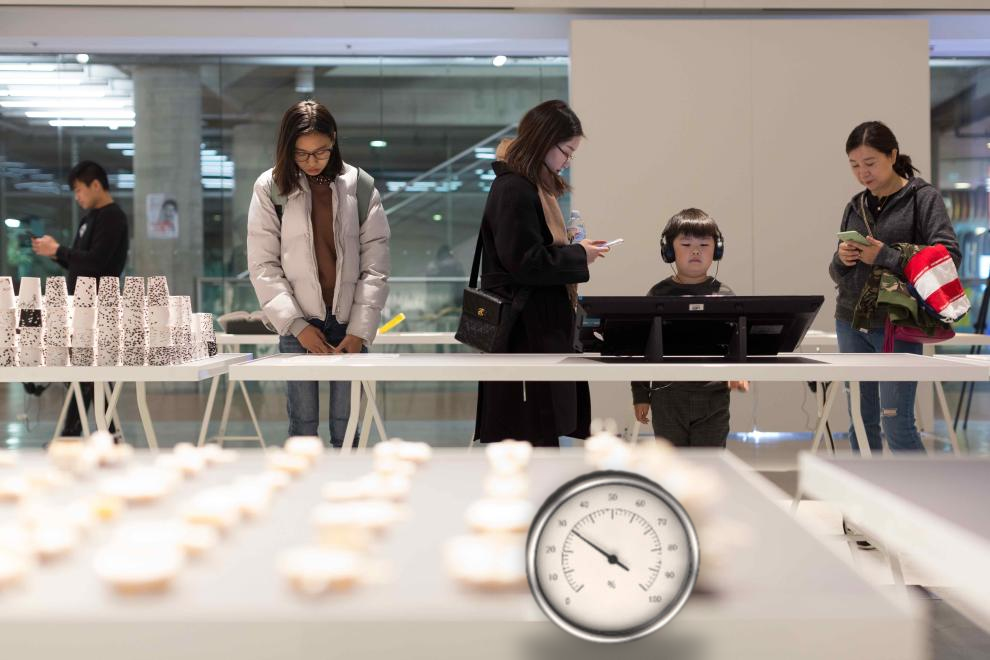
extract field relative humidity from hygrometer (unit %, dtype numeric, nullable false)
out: 30 %
